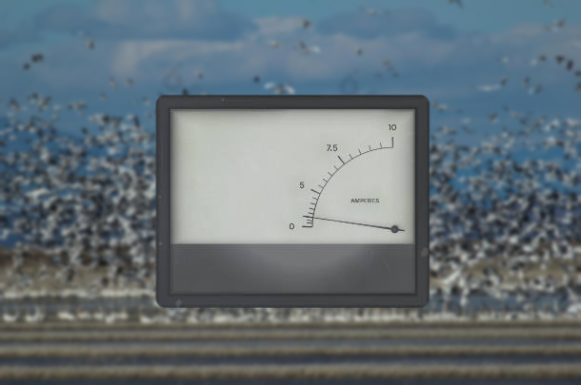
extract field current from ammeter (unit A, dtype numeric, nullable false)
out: 2.5 A
